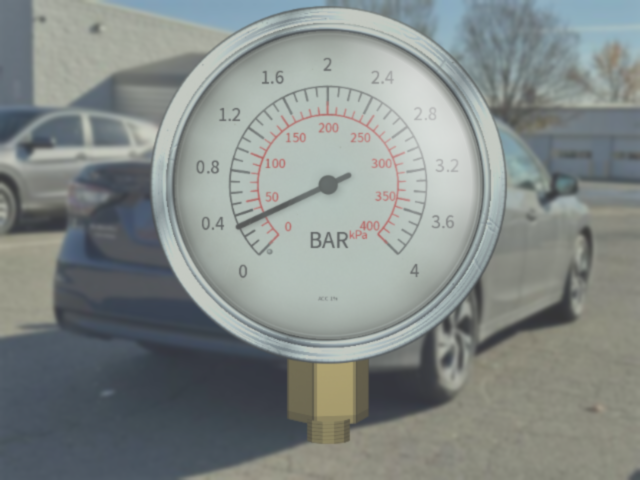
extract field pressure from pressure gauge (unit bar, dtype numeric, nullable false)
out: 0.3 bar
